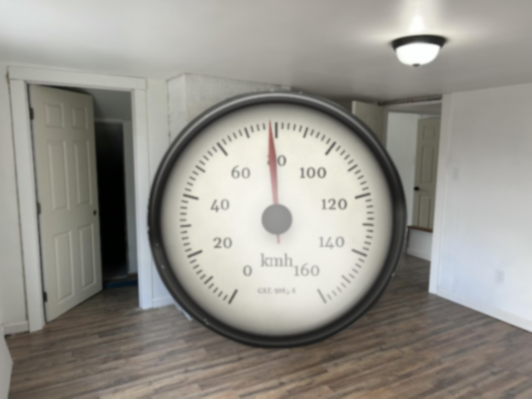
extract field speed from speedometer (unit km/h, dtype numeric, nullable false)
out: 78 km/h
